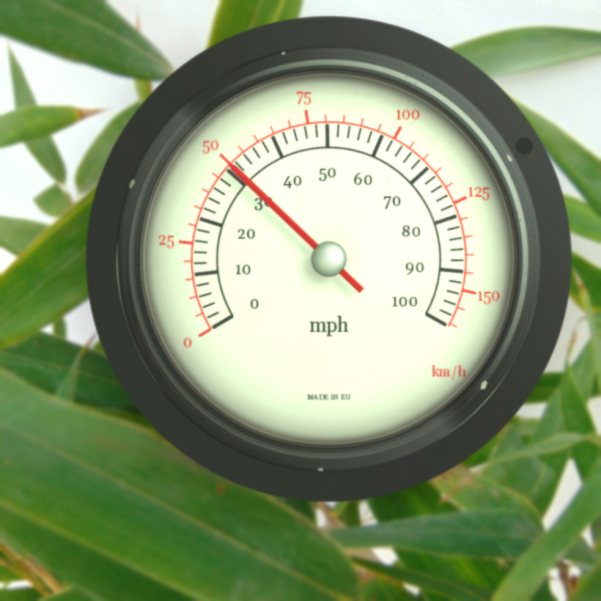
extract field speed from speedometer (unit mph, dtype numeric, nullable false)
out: 31 mph
